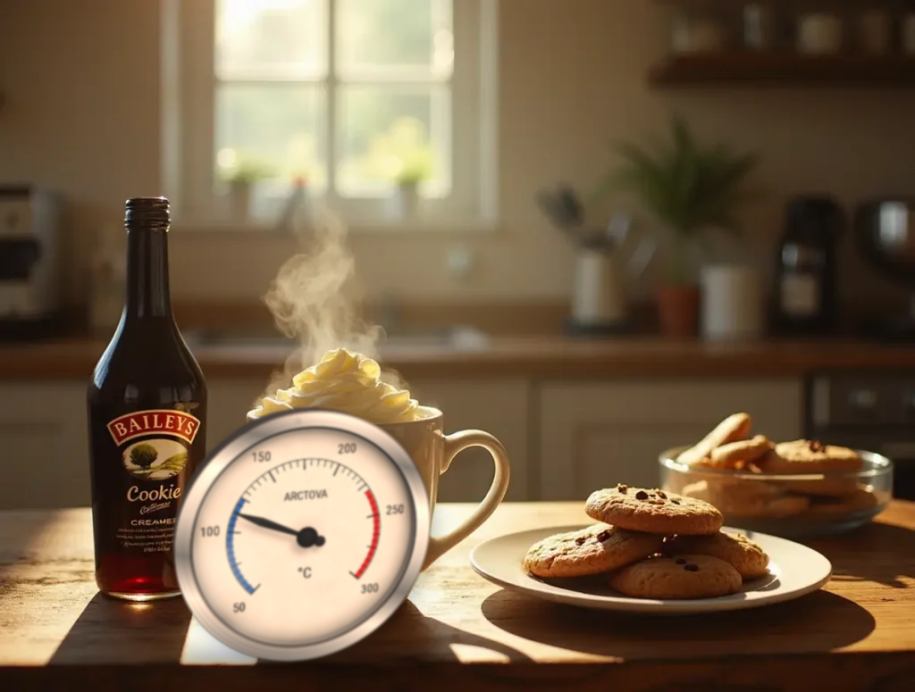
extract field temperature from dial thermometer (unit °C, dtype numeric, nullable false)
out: 115 °C
